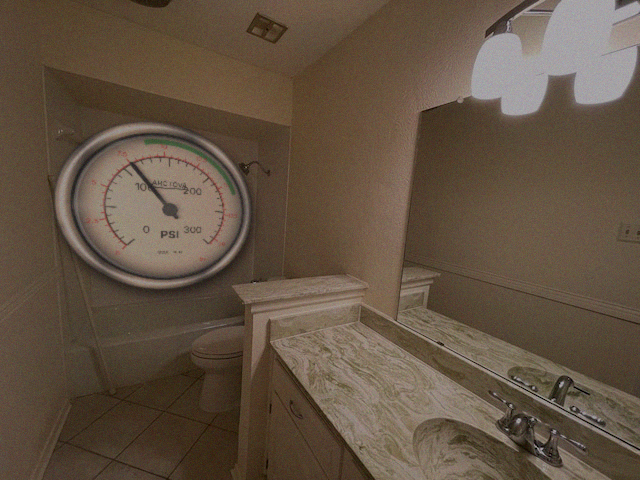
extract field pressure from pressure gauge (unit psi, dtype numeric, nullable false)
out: 110 psi
